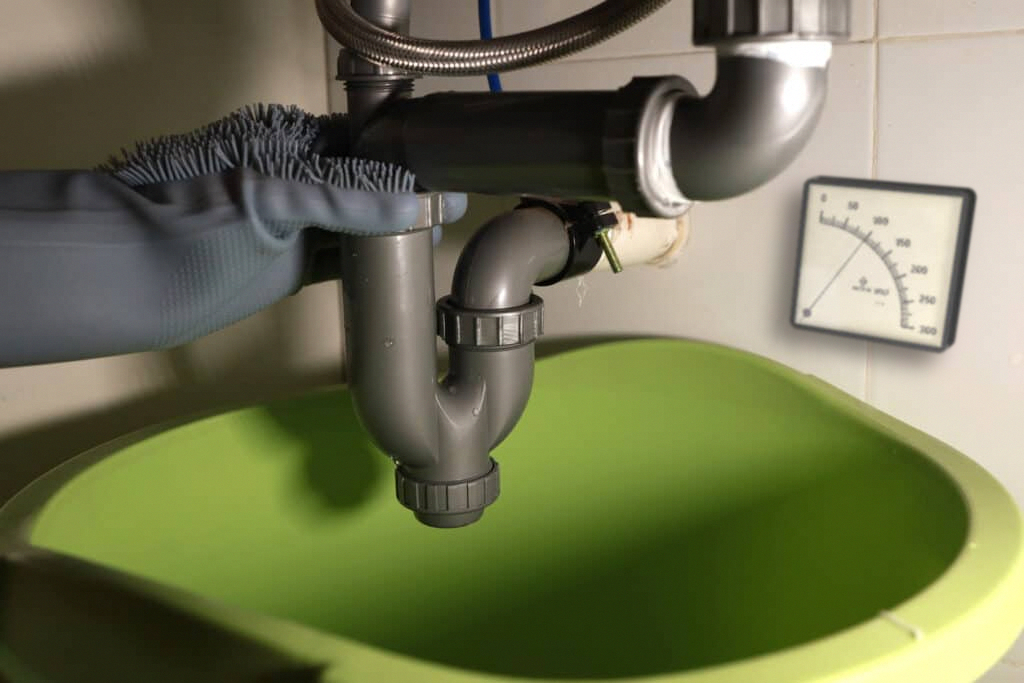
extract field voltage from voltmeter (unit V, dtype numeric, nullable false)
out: 100 V
